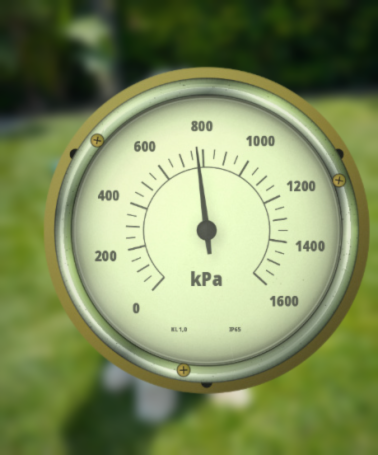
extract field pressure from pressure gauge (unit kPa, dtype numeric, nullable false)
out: 775 kPa
